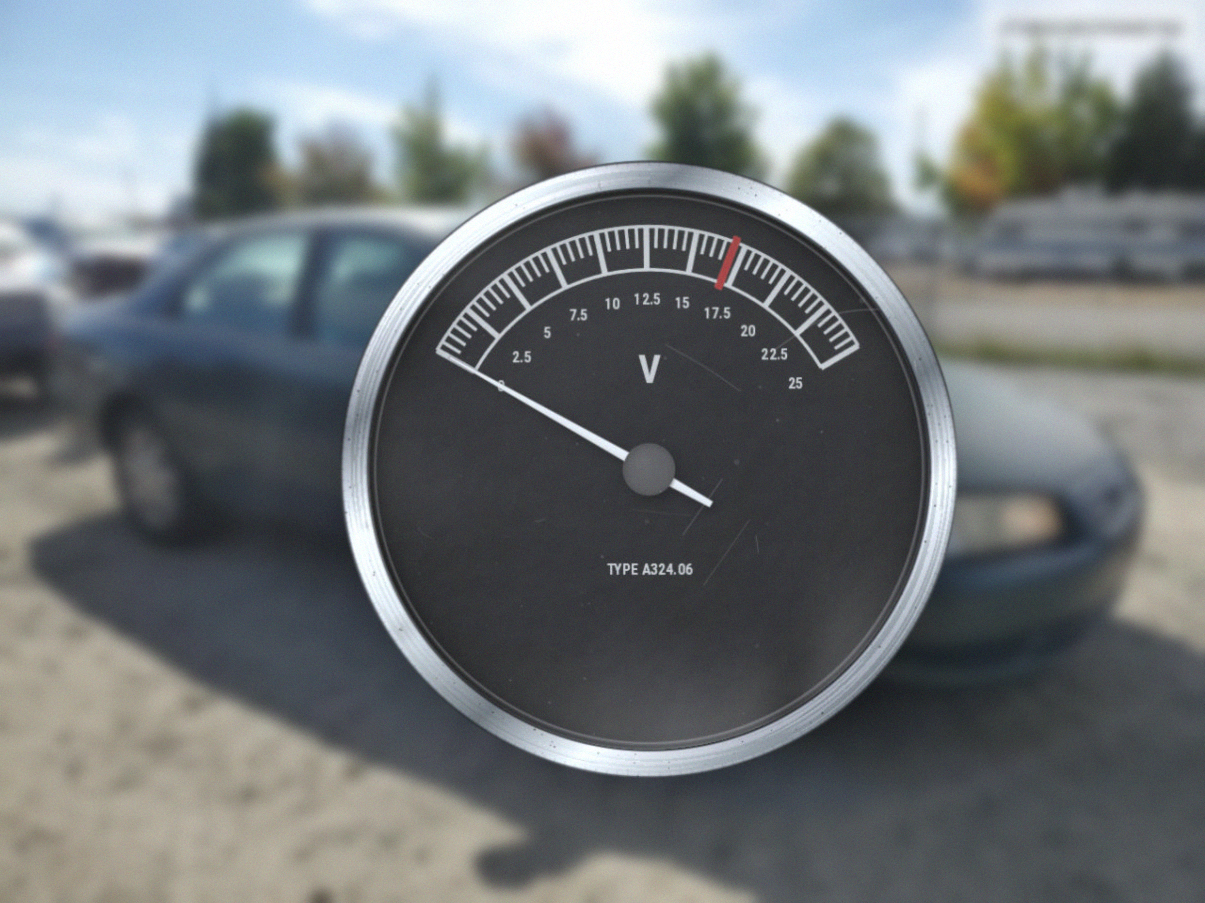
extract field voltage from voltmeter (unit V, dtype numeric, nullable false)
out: 0 V
